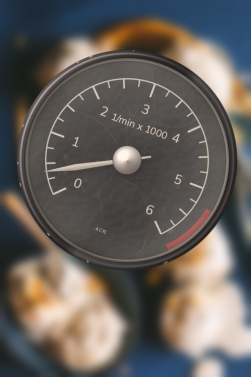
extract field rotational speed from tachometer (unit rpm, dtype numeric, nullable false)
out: 375 rpm
